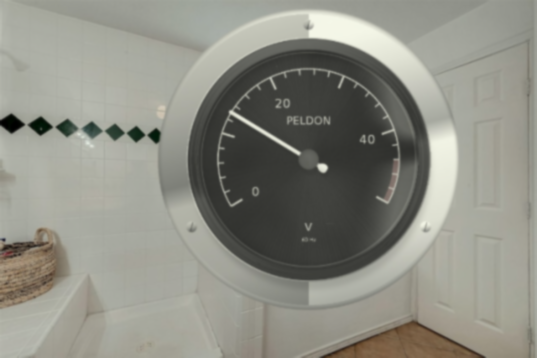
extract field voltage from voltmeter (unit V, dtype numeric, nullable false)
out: 13 V
